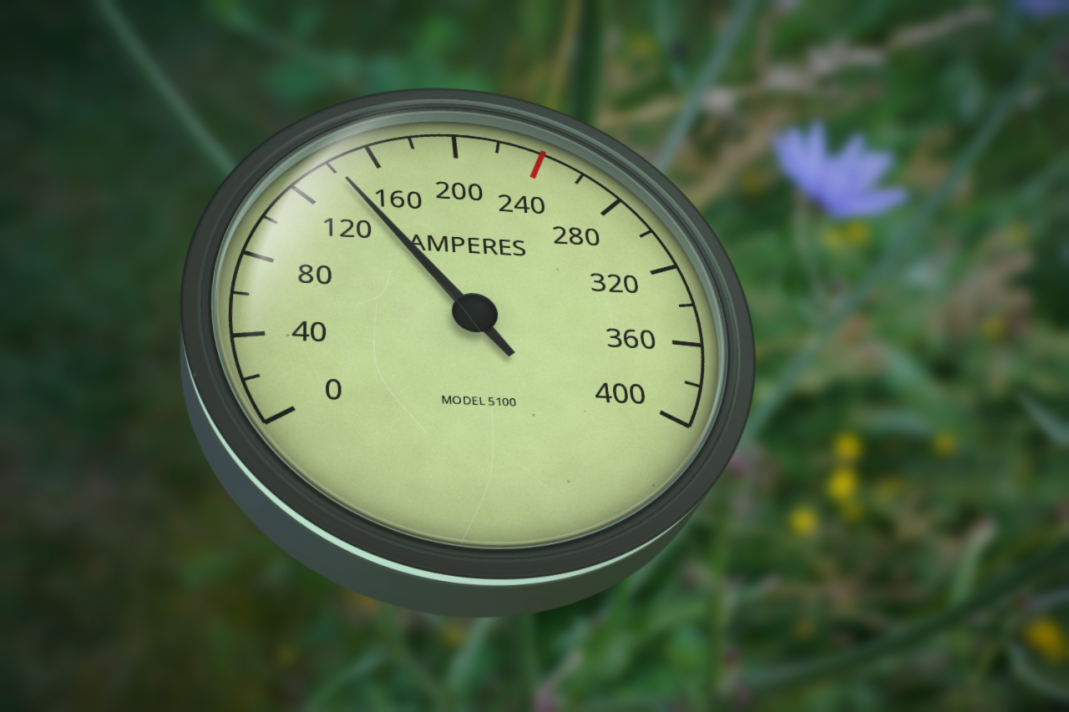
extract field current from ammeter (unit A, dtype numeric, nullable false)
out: 140 A
